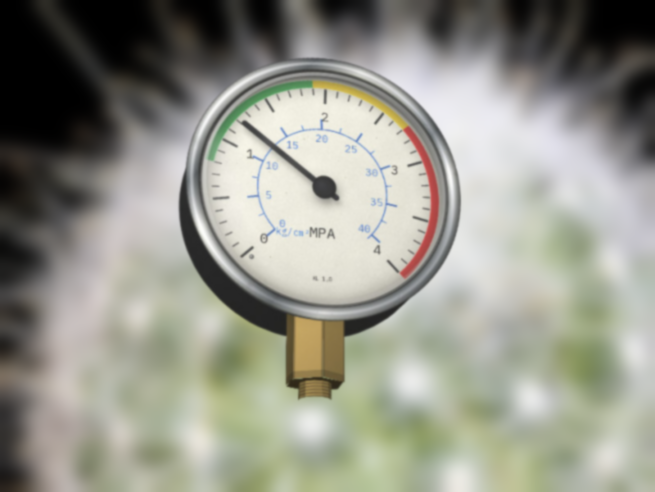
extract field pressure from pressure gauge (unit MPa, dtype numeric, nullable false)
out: 1.2 MPa
